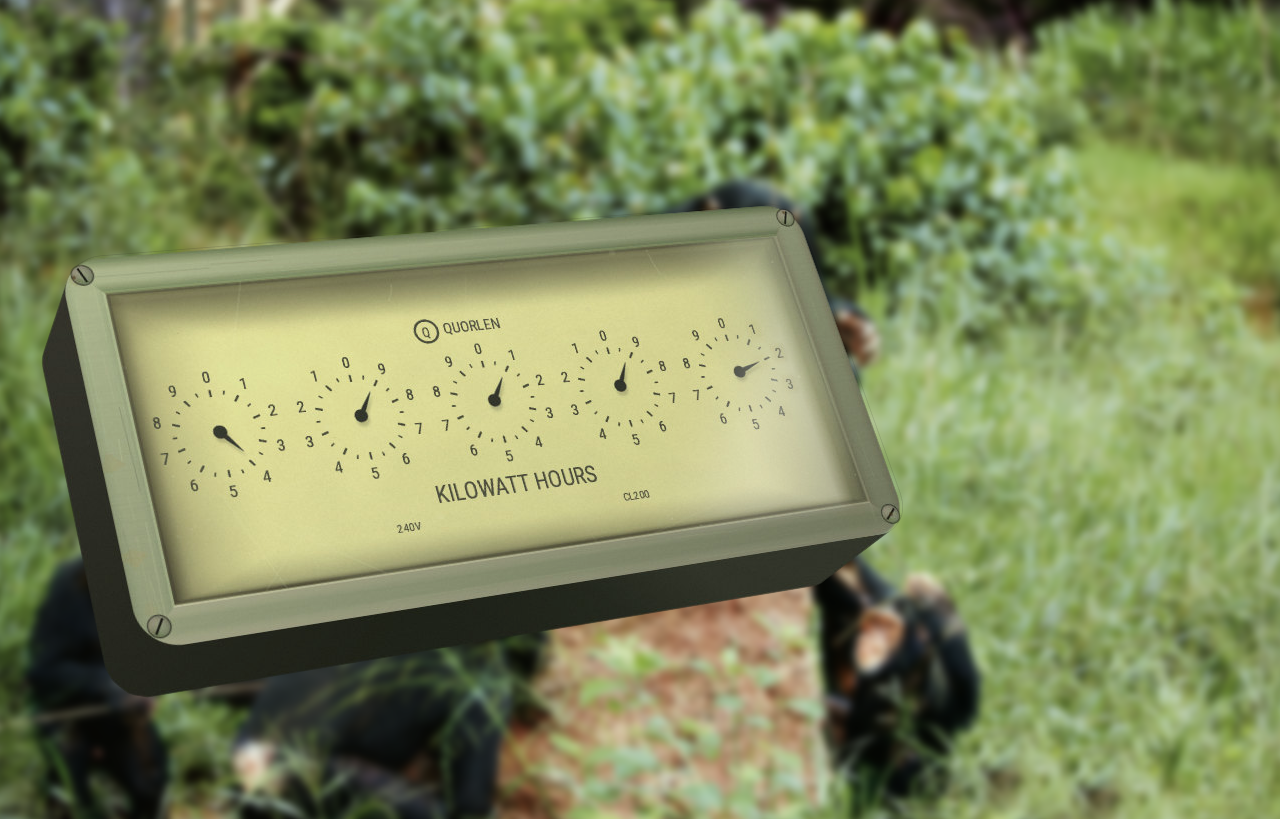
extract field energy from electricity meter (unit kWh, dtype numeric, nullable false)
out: 39092 kWh
